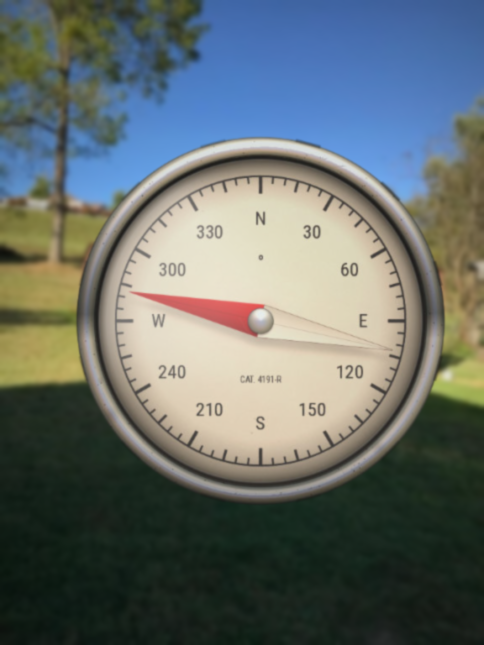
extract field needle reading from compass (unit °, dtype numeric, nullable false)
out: 282.5 °
